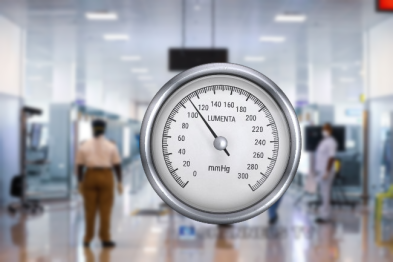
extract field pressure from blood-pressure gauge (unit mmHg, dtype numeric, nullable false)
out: 110 mmHg
